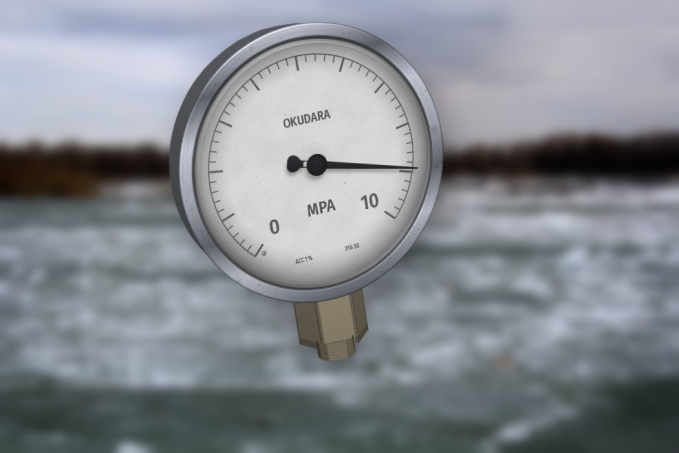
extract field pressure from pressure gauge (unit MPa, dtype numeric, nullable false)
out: 8.9 MPa
